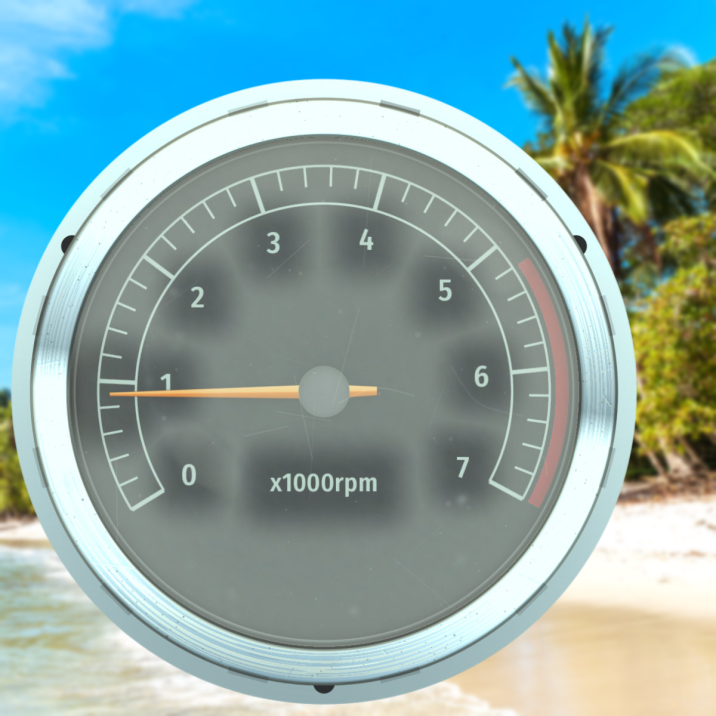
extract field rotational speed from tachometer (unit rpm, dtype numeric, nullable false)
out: 900 rpm
